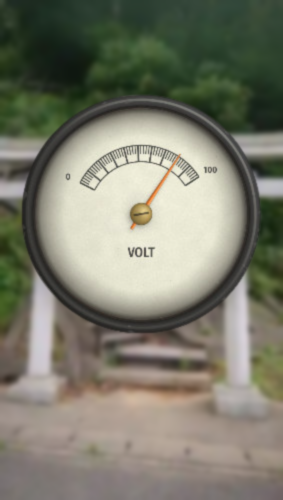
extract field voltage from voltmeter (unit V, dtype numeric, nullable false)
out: 80 V
